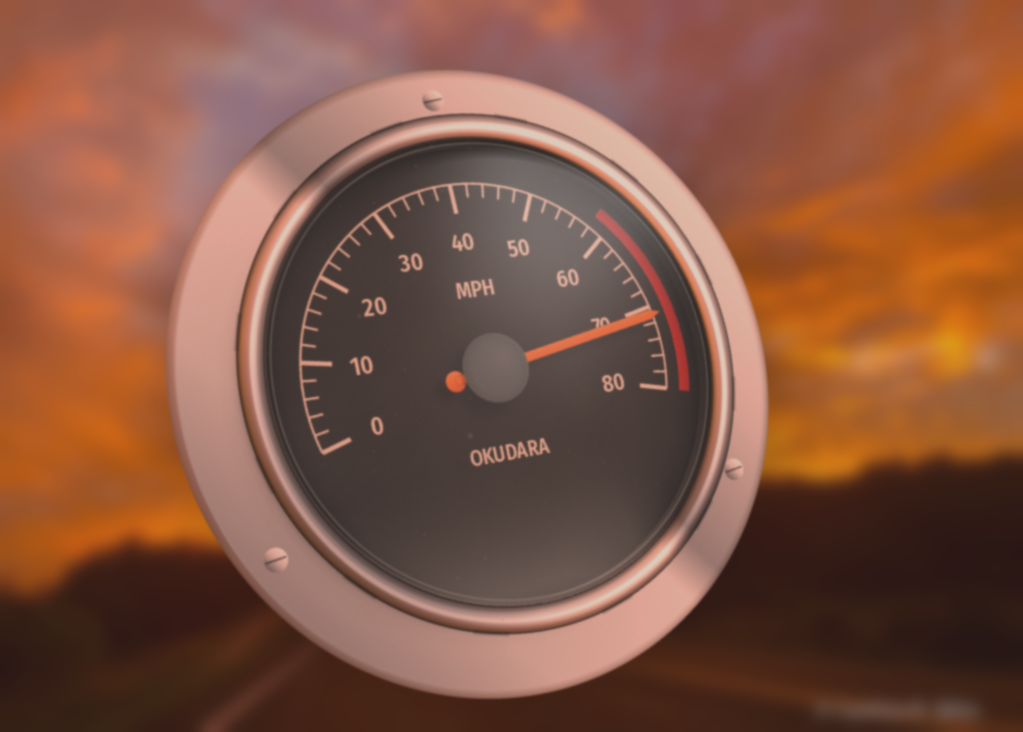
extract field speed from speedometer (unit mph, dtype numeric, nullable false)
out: 71 mph
